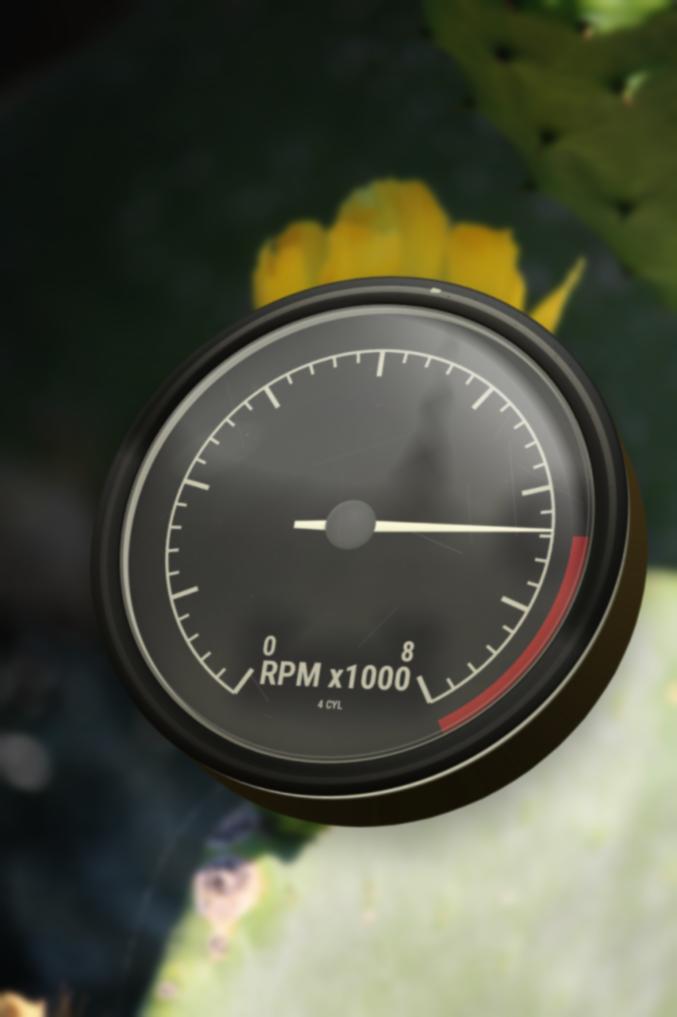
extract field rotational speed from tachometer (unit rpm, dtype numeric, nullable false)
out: 6400 rpm
